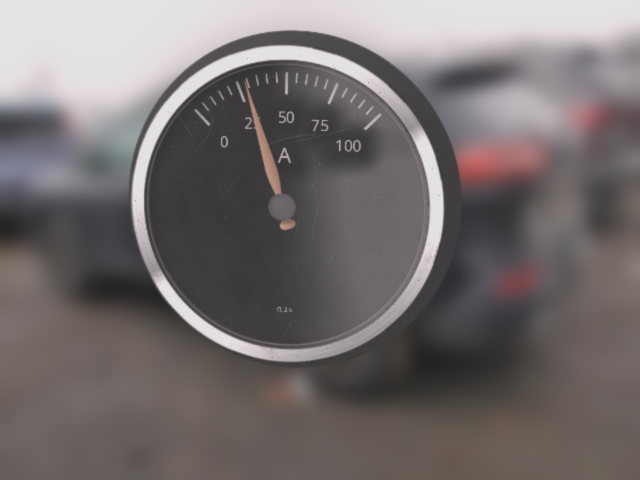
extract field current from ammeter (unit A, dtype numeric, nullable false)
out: 30 A
